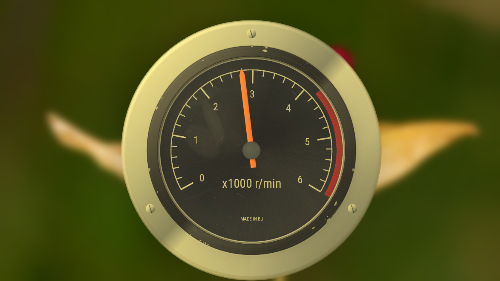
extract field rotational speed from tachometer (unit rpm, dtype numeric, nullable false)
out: 2800 rpm
